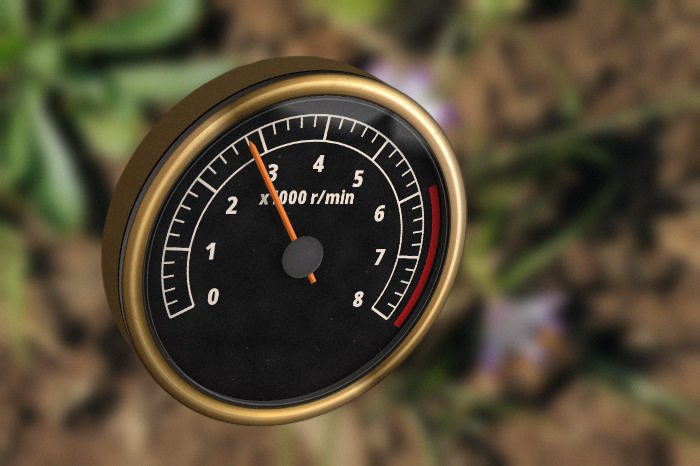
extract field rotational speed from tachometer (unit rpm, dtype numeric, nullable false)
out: 2800 rpm
